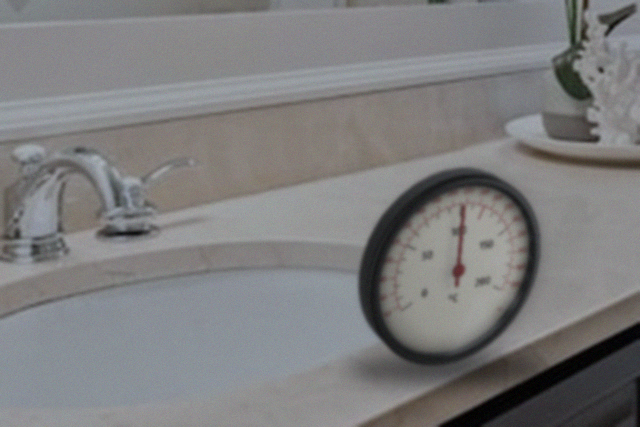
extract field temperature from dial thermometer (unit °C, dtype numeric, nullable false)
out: 100 °C
